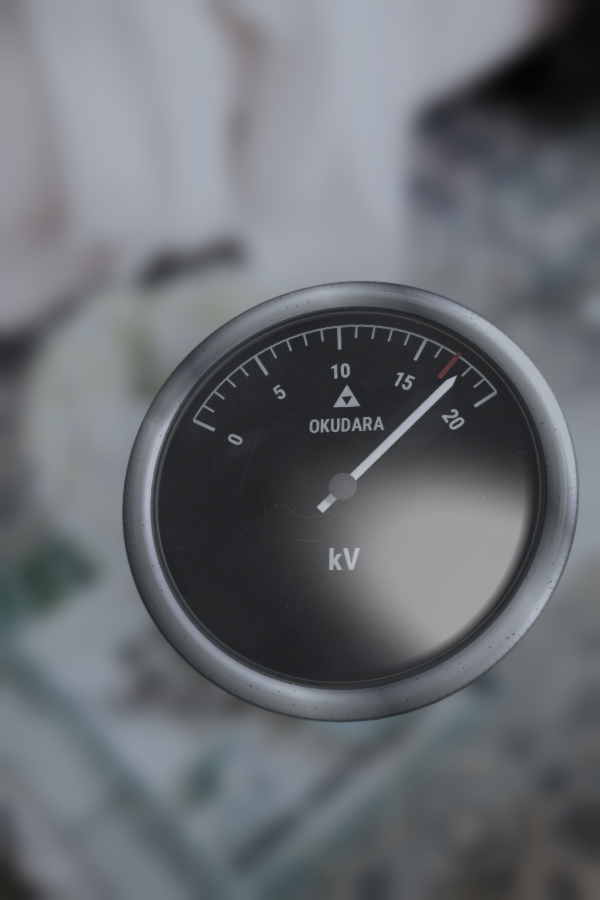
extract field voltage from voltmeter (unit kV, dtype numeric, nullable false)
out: 18 kV
